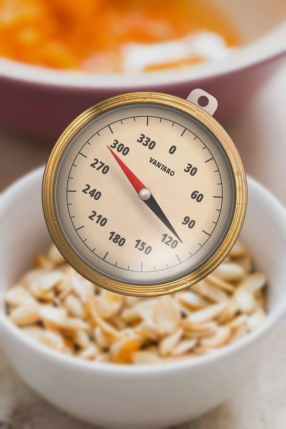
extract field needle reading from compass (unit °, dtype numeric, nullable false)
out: 290 °
